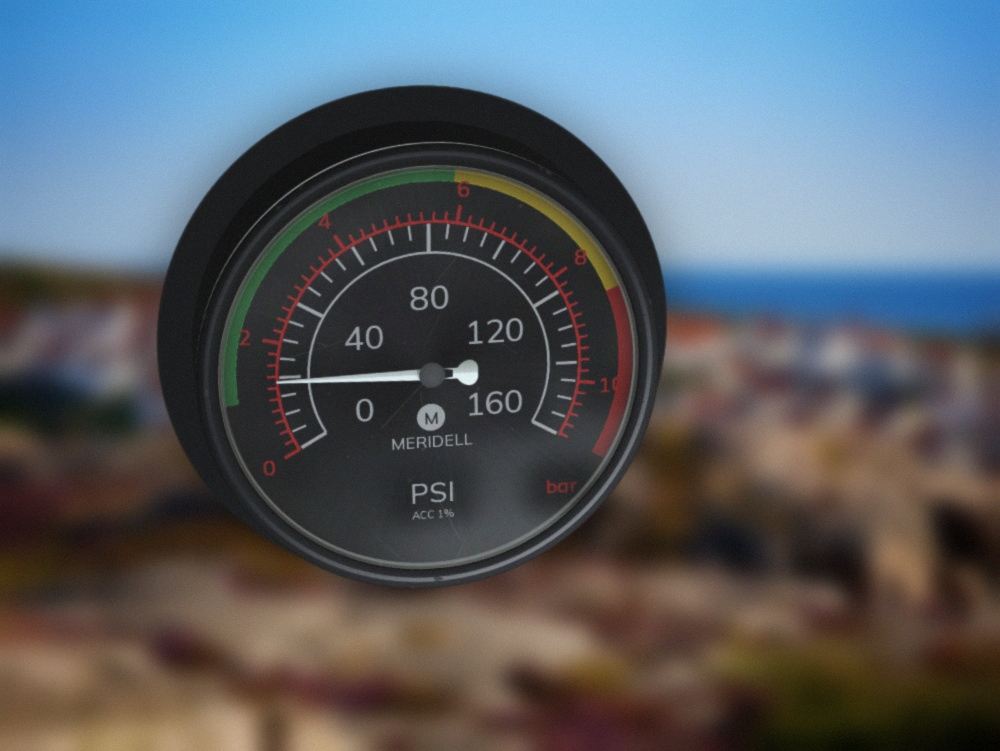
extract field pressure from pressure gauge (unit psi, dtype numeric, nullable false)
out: 20 psi
